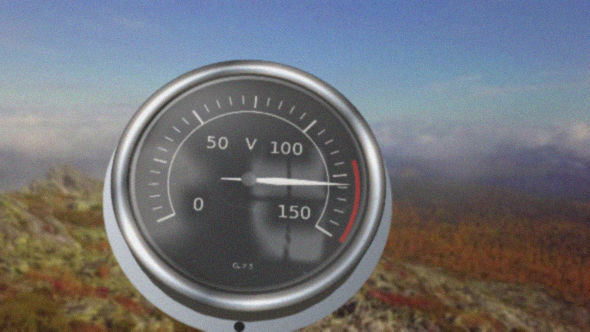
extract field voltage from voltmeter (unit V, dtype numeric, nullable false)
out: 130 V
